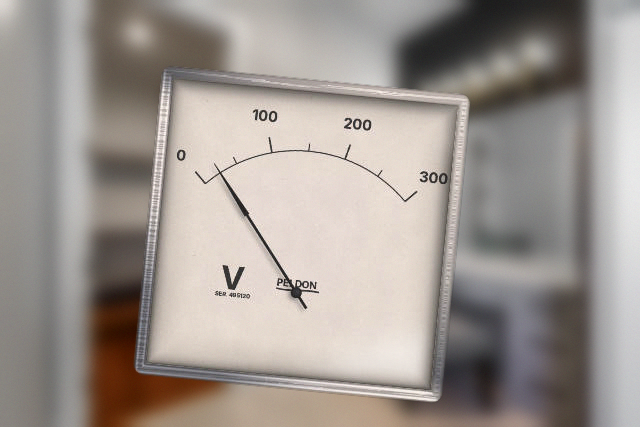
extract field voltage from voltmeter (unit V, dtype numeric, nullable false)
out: 25 V
